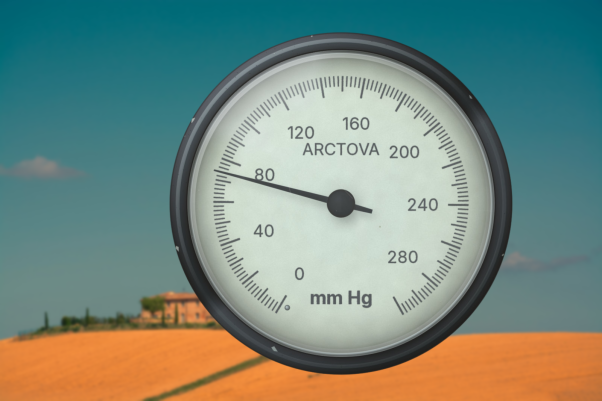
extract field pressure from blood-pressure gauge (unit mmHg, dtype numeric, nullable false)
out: 74 mmHg
